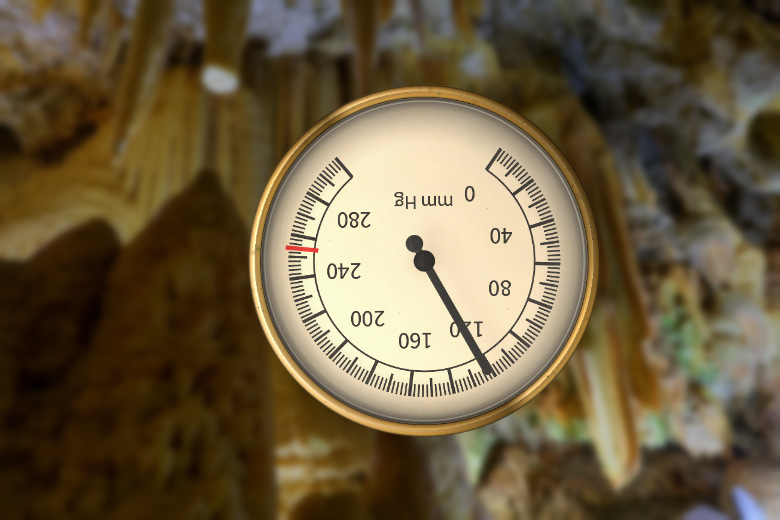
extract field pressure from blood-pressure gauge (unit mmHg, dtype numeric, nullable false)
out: 122 mmHg
